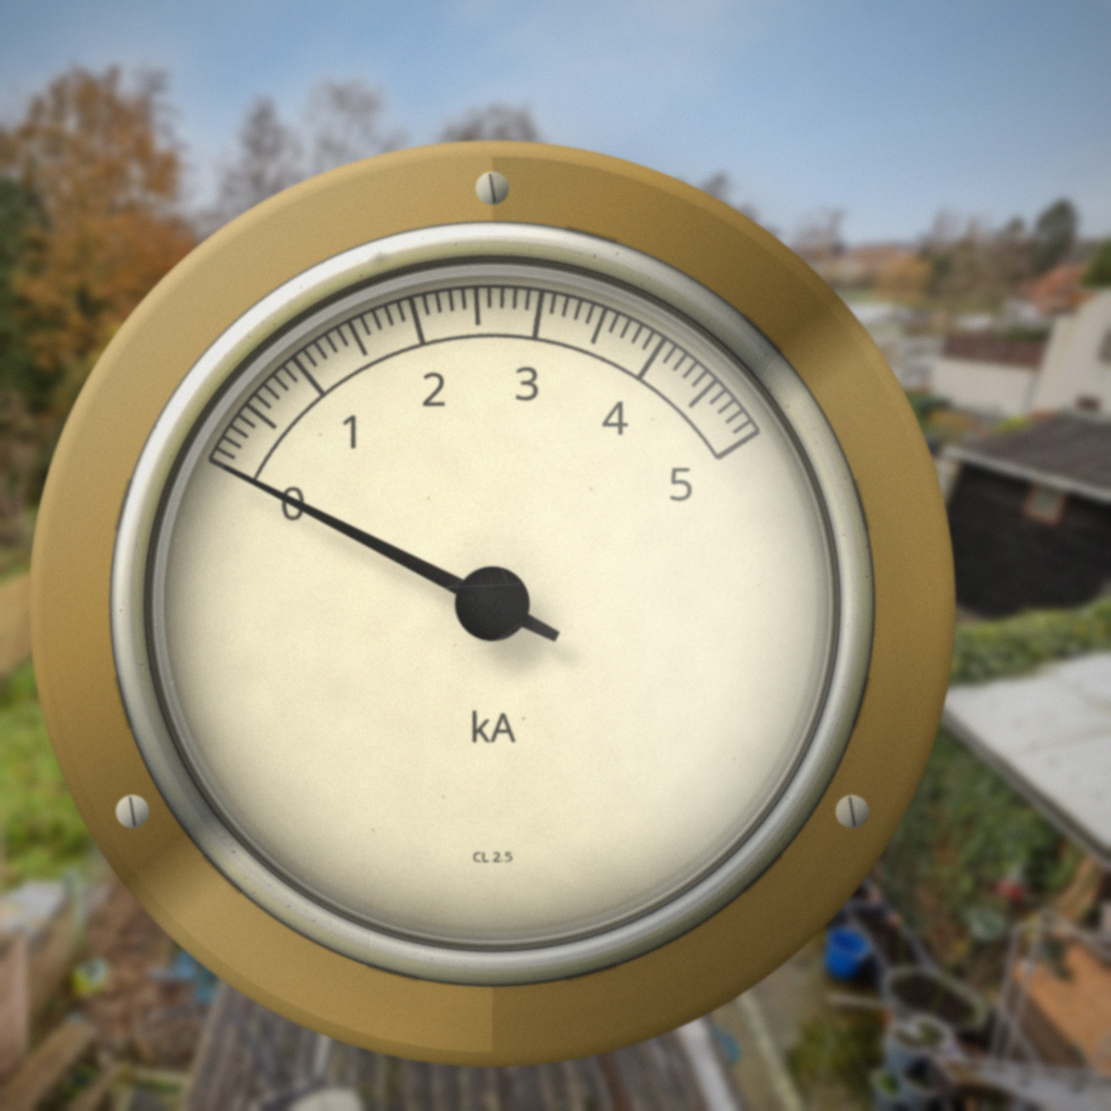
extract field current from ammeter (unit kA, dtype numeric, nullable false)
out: 0 kA
